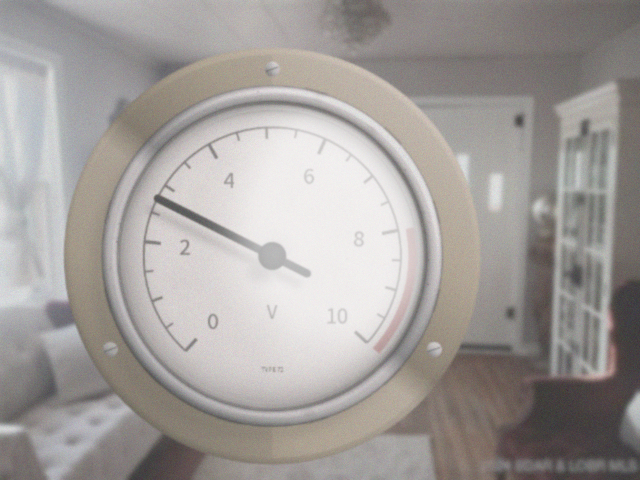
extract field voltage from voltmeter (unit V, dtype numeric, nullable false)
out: 2.75 V
